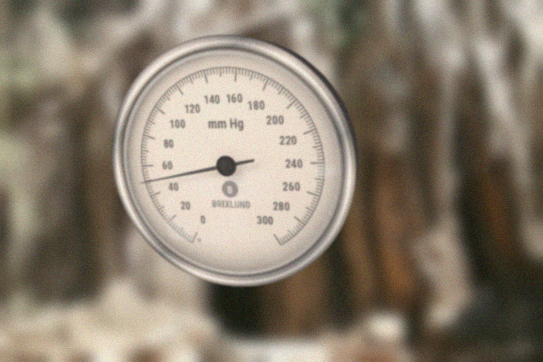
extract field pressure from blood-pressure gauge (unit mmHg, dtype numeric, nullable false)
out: 50 mmHg
